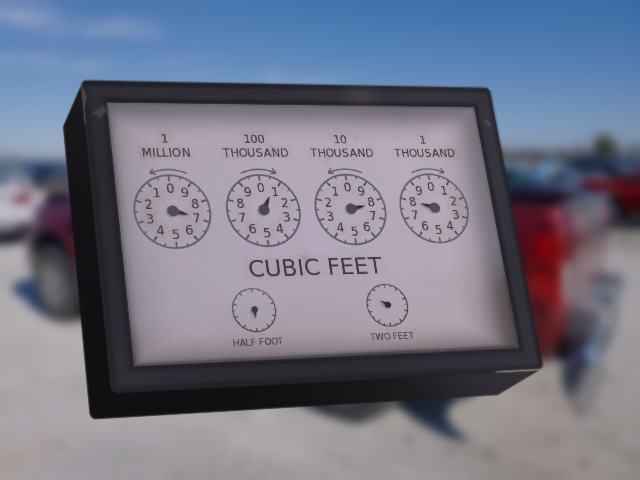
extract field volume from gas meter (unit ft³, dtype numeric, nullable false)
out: 707800 ft³
